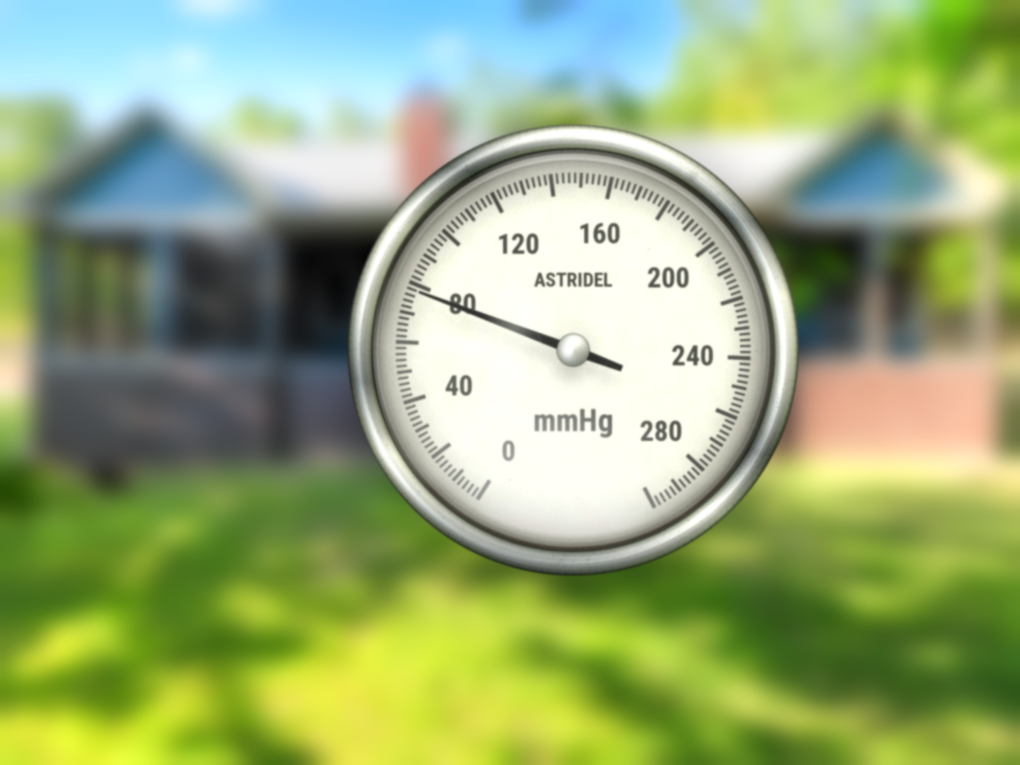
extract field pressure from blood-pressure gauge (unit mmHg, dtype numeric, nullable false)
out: 78 mmHg
